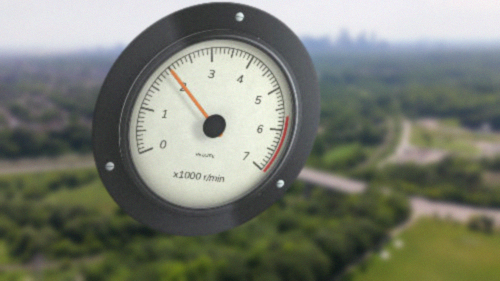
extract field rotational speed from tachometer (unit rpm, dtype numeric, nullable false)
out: 2000 rpm
